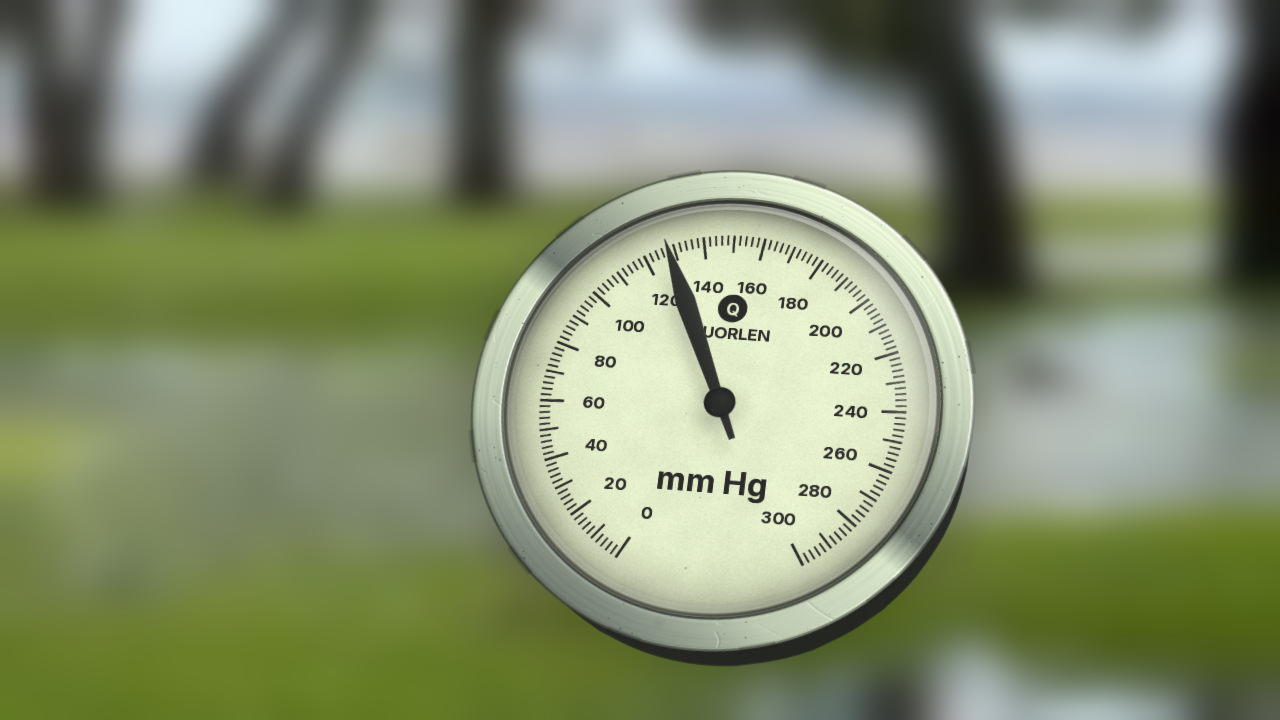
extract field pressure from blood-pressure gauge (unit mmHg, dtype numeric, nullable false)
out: 128 mmHg
